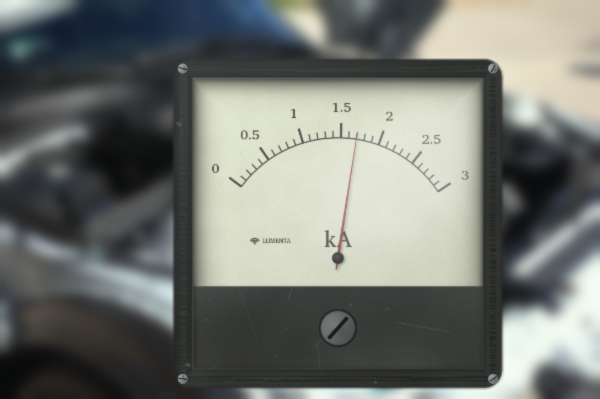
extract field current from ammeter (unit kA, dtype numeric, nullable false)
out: 1.7 kA
